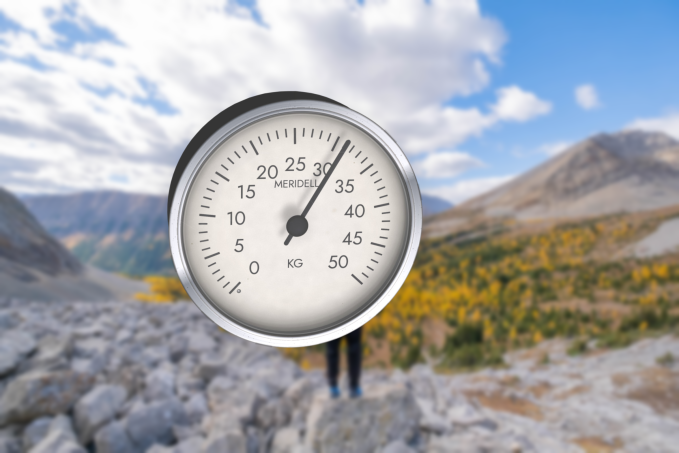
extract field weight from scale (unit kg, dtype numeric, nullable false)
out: 31 kg
